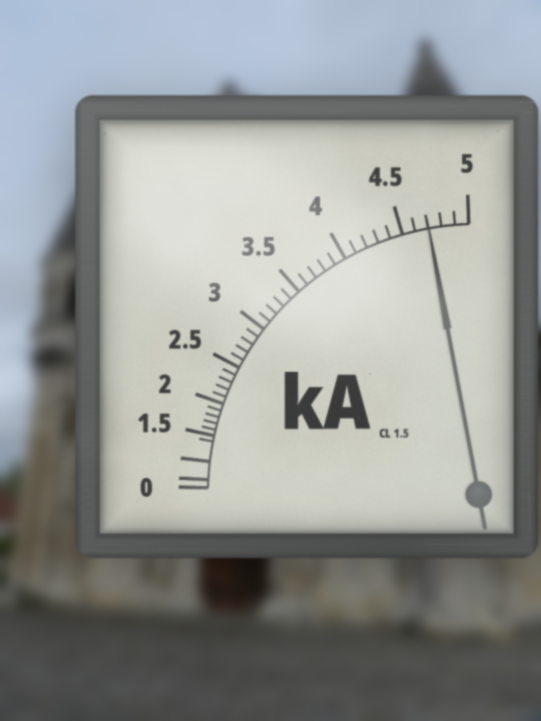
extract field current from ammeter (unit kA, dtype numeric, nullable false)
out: 4.7 kA
